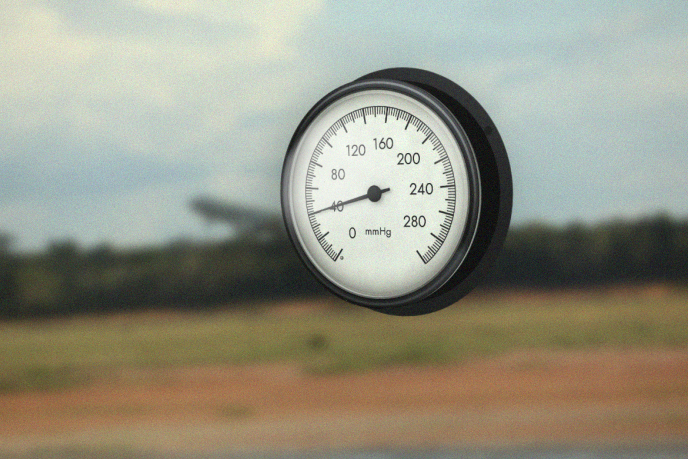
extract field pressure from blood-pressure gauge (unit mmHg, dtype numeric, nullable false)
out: 40 mmHg
